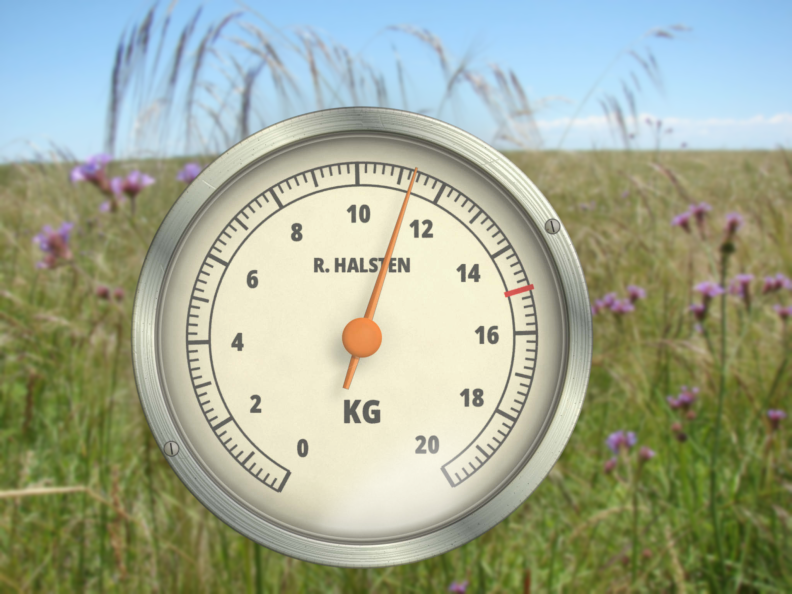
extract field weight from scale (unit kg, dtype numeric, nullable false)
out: 11.3 kg
